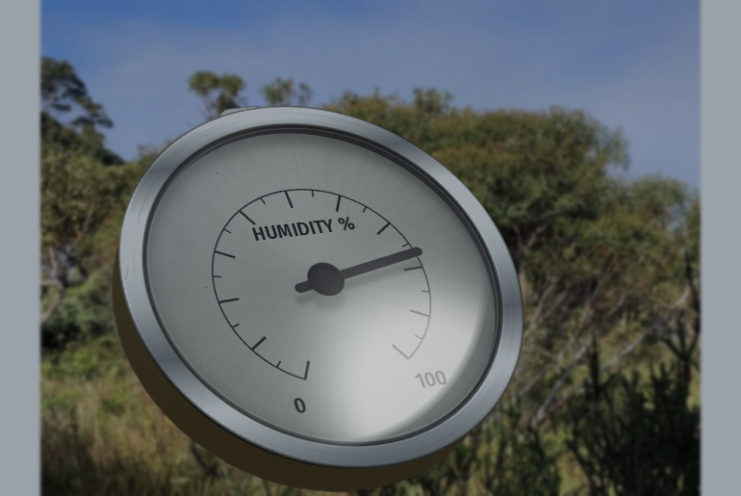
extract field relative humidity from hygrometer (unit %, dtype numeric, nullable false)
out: 77.5 %
